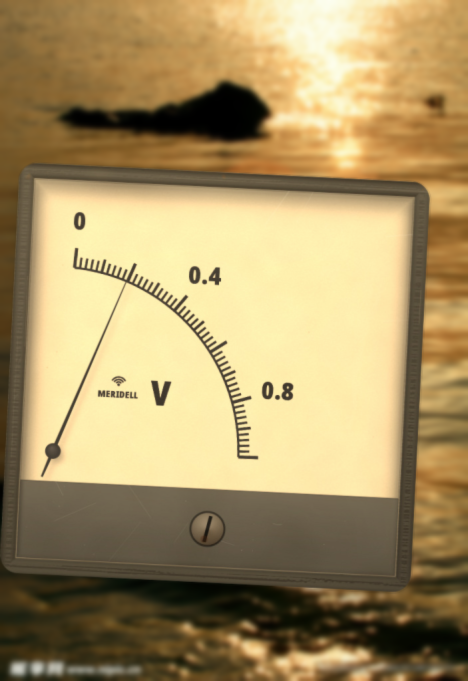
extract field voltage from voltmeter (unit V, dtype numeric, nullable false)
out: 0.2 V
